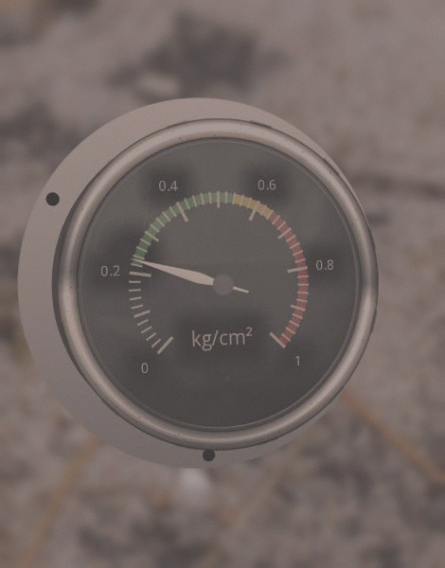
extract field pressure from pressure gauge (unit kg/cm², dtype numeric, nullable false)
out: 0.23 kg/cm²
